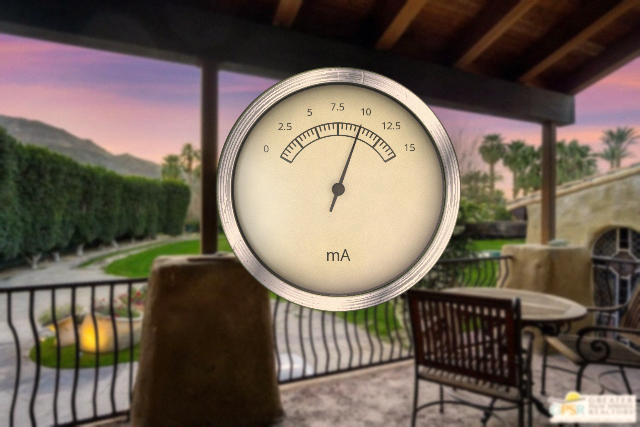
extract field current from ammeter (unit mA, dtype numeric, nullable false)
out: 10 mA
